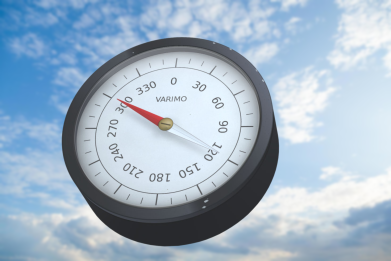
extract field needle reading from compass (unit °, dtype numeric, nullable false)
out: 300 °
